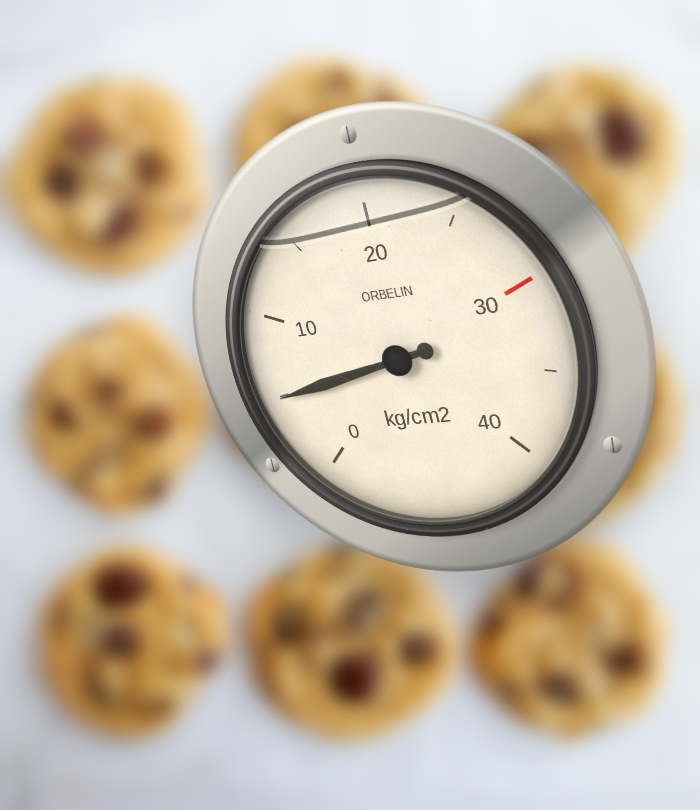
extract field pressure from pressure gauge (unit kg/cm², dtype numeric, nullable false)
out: 5 kg/cm²
